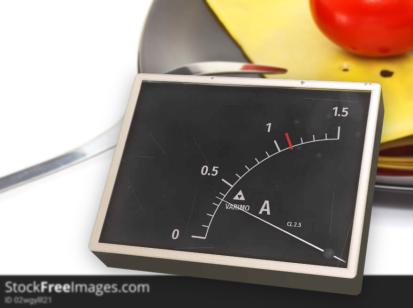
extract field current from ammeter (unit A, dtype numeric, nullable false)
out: 0.35 A
